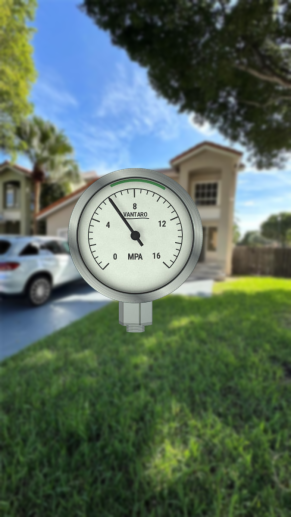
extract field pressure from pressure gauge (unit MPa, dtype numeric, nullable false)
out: 6 MPa
